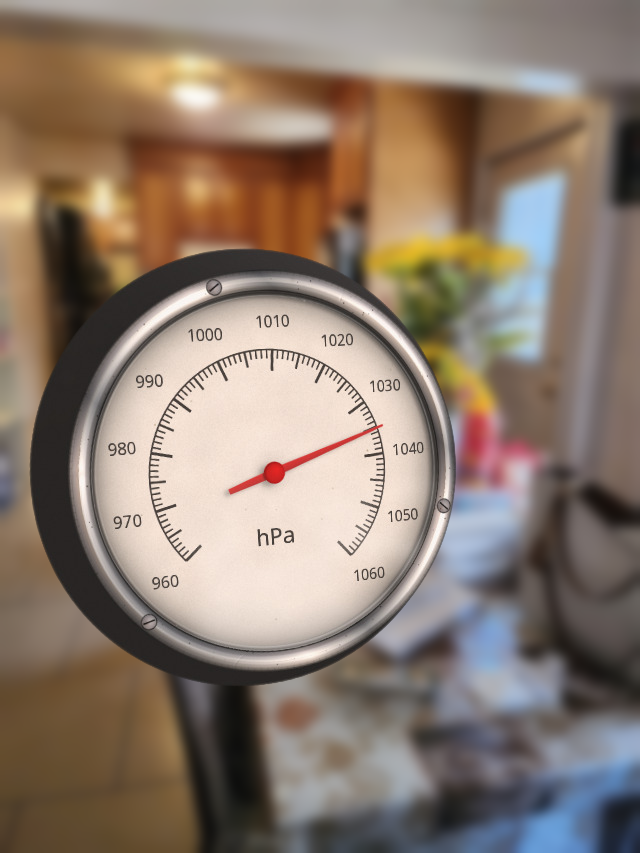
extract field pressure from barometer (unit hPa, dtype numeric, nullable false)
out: 1035 hPa
